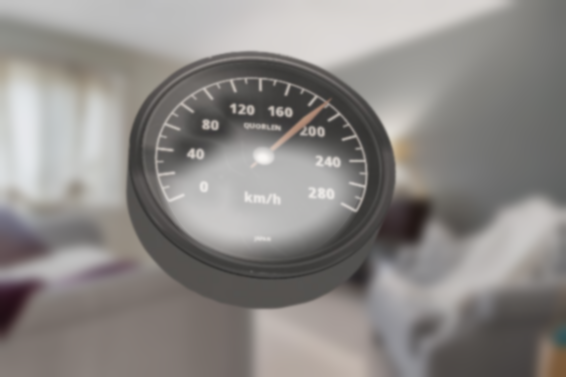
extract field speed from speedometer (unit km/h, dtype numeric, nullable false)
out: 190 km/h
